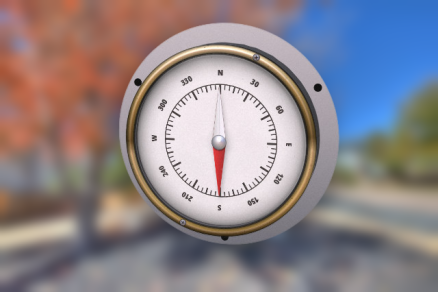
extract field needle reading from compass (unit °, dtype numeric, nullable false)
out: 180 °
